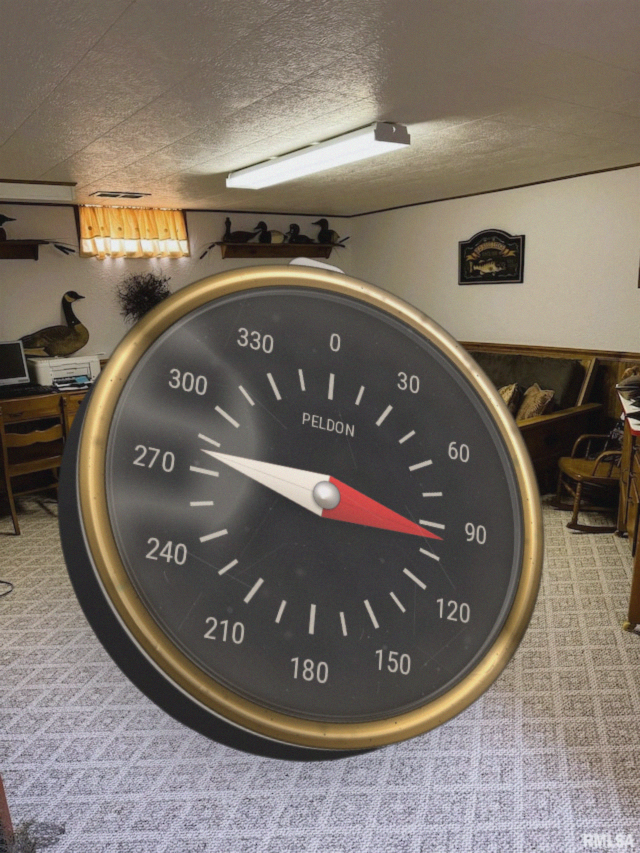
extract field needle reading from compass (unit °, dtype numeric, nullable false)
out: 97.5 °
